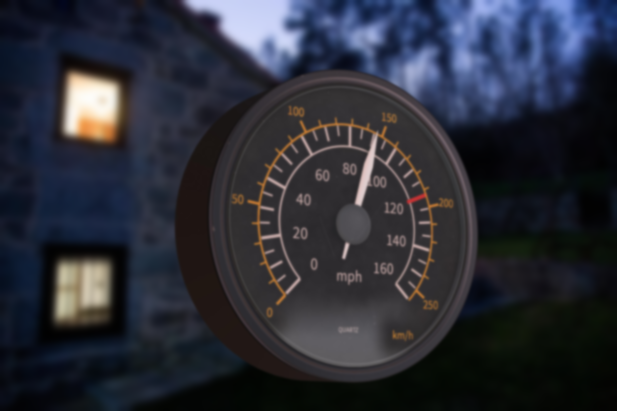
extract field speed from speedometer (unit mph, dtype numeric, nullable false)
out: 90 mph
